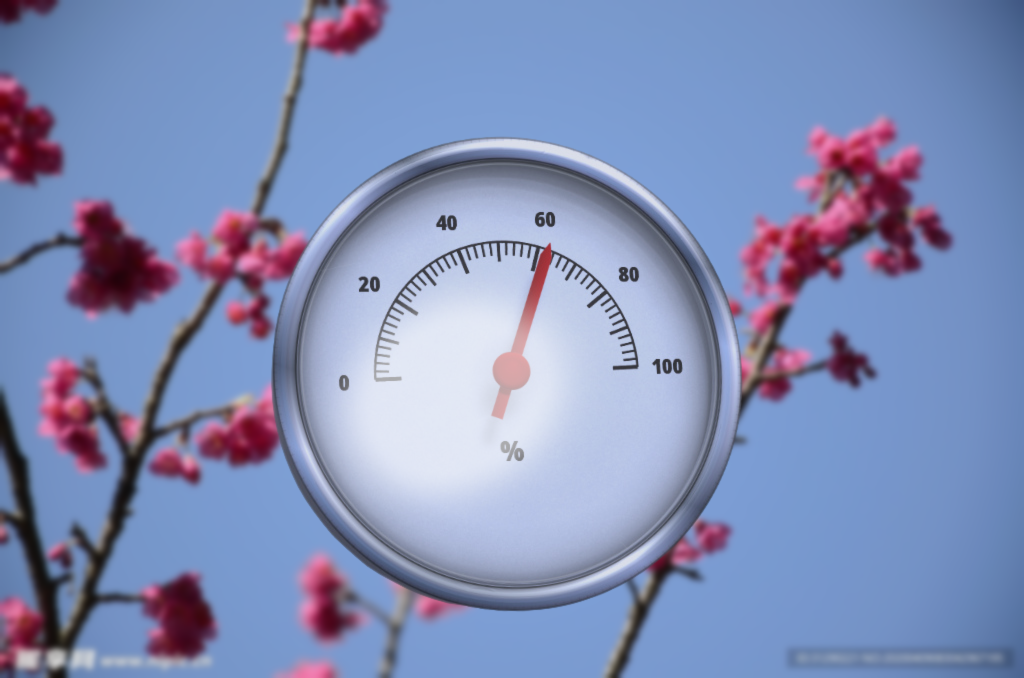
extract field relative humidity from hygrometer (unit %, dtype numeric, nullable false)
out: 62 %
